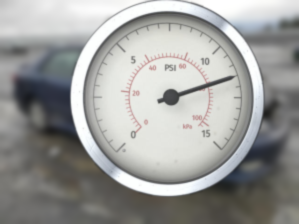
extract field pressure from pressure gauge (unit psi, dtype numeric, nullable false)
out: 11.5 psi
